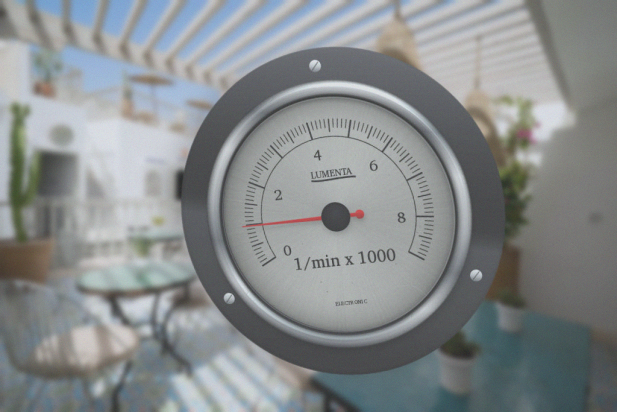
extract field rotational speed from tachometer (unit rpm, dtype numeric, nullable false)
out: 1000 rpm
